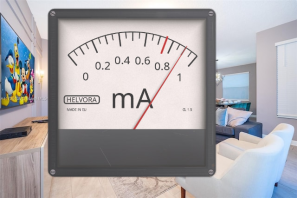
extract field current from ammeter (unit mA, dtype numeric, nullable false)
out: 0.9 mA
